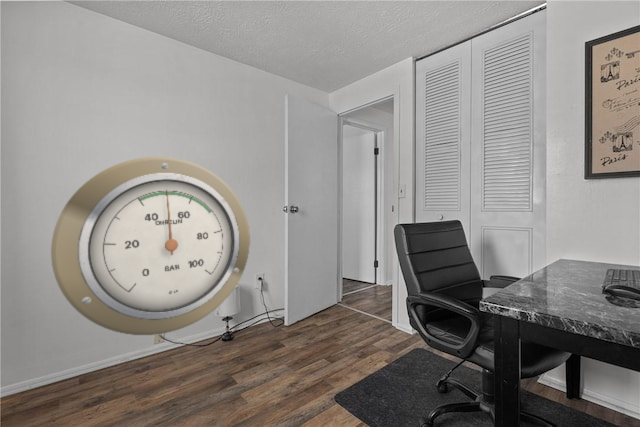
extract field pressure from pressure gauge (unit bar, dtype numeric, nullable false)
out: 50 bar
